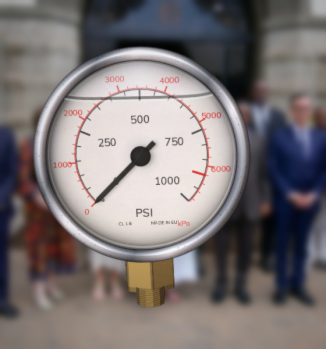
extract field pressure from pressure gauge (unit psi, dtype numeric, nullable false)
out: 0 psi
